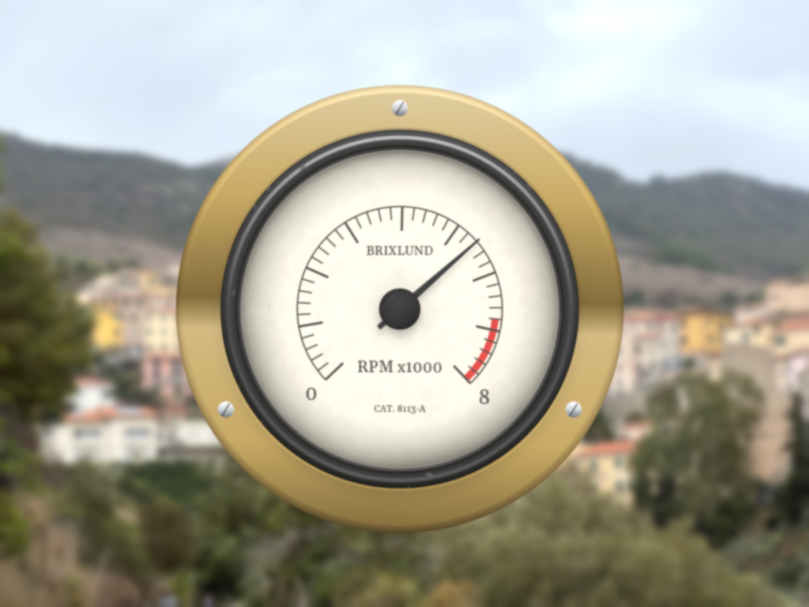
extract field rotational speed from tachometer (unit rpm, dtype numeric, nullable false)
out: 5400 rpm
